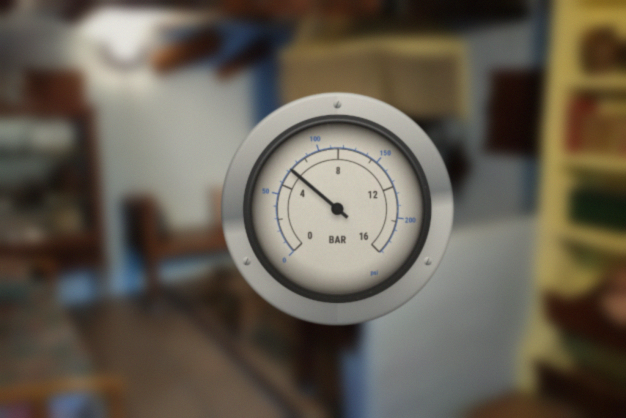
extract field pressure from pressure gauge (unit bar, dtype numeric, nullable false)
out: 5 bar
